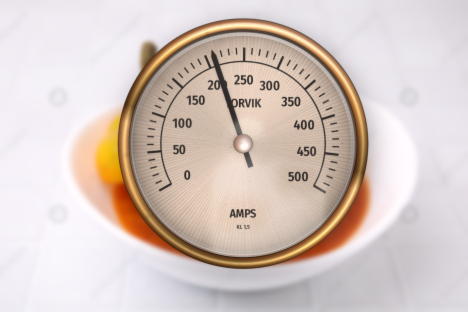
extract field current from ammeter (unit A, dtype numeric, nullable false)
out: 210 A
